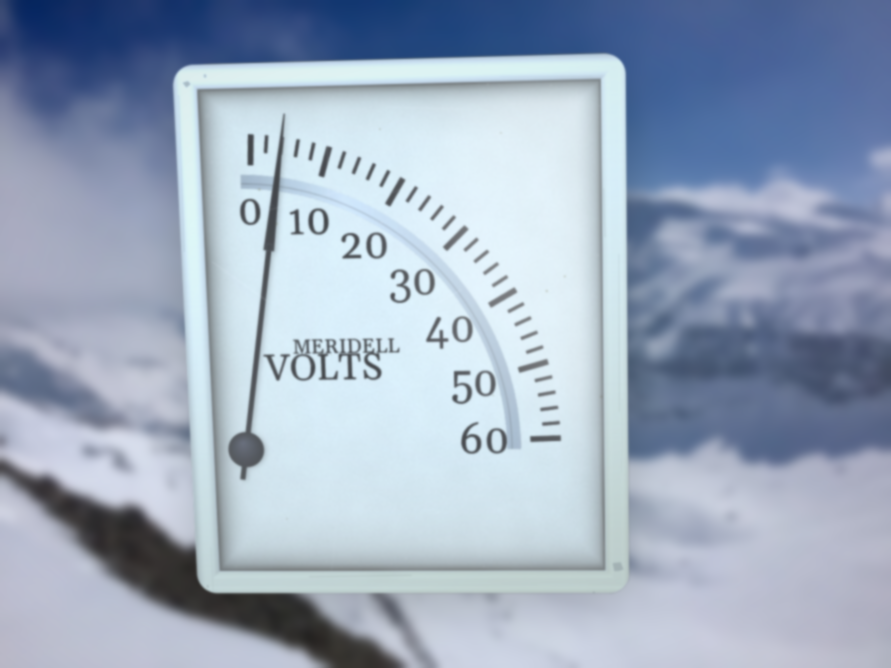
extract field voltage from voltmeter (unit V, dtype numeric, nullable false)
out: 4 V
